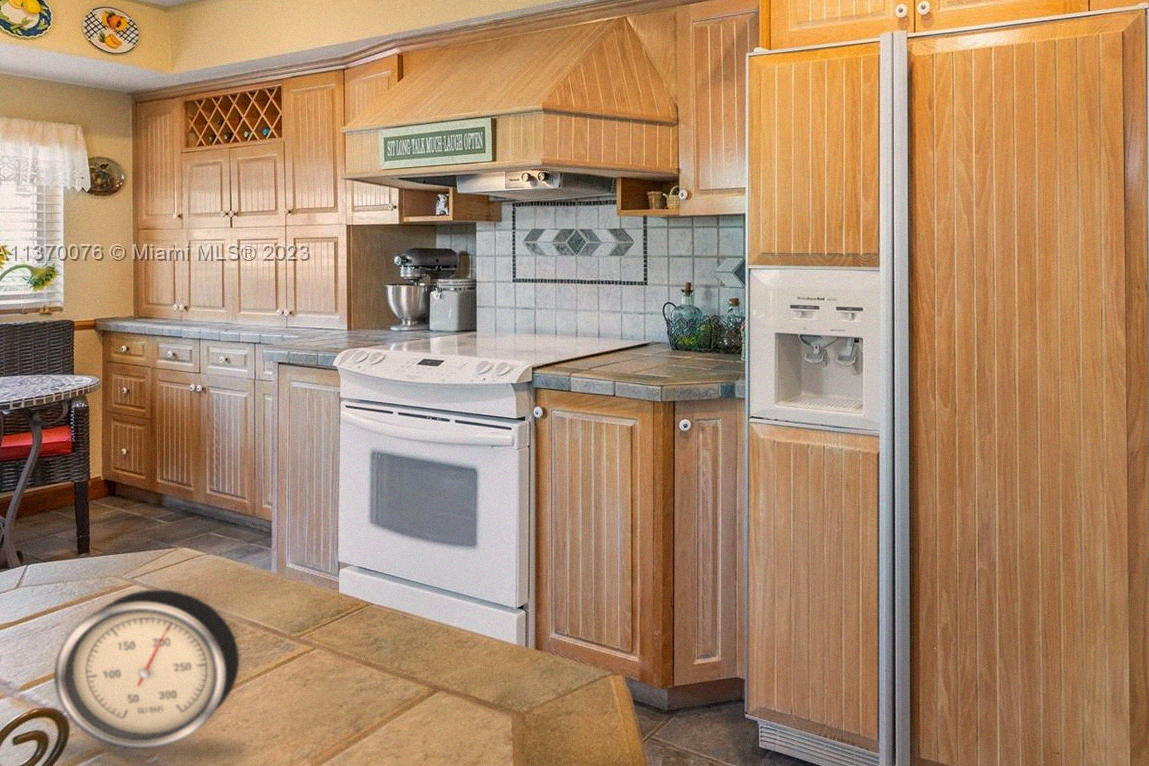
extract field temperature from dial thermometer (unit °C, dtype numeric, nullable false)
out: 200 °C
